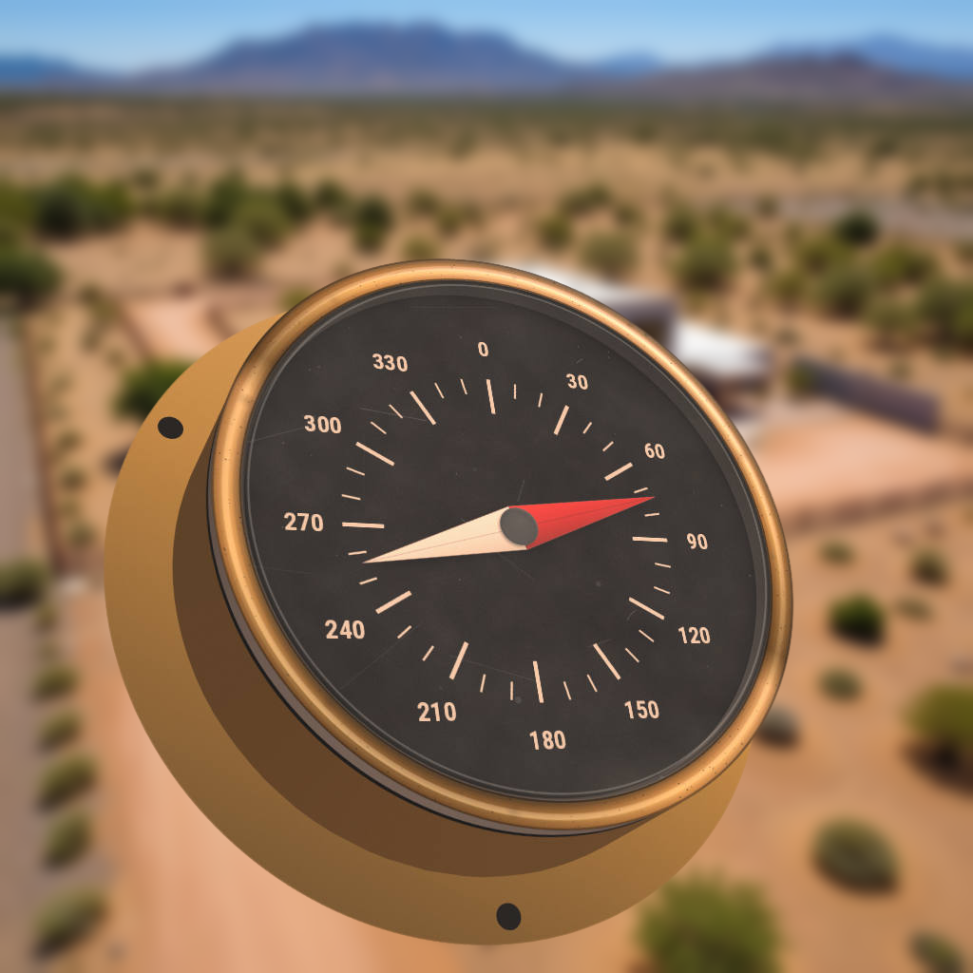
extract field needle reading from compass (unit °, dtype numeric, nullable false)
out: 75 °
